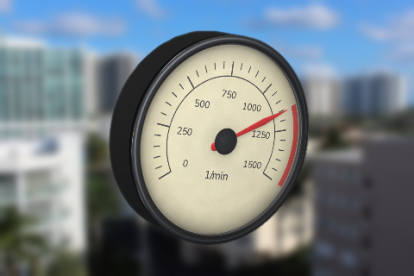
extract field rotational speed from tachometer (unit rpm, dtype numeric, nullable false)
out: 1150 rpm
